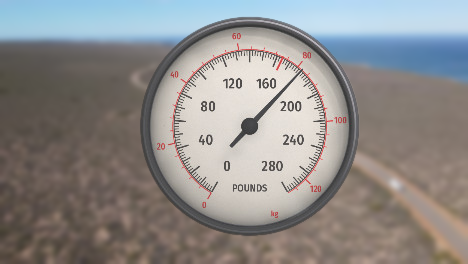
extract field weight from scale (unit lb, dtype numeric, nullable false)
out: 180 lb
